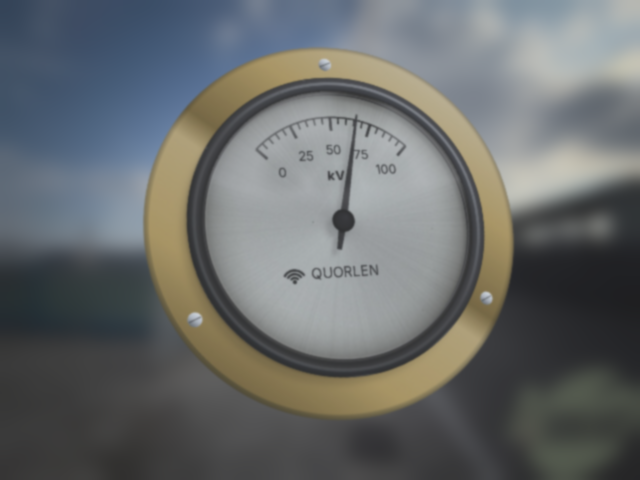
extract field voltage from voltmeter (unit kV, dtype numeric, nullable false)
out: 65 kV
